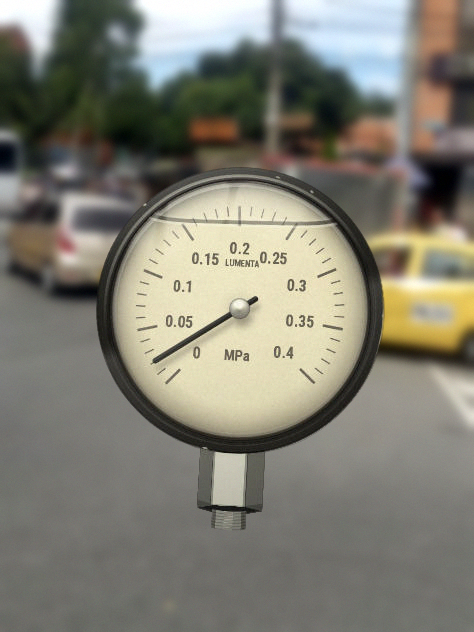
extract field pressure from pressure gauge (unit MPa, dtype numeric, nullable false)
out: 0.02 MPa
